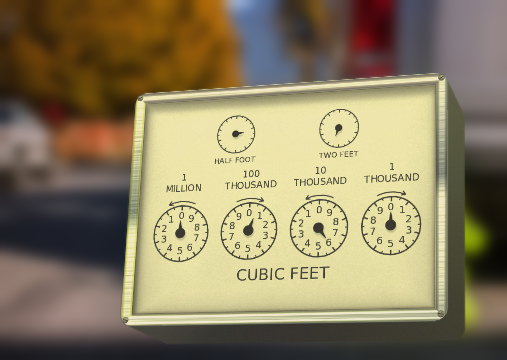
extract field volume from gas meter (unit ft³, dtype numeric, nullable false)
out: 6000 ft³
